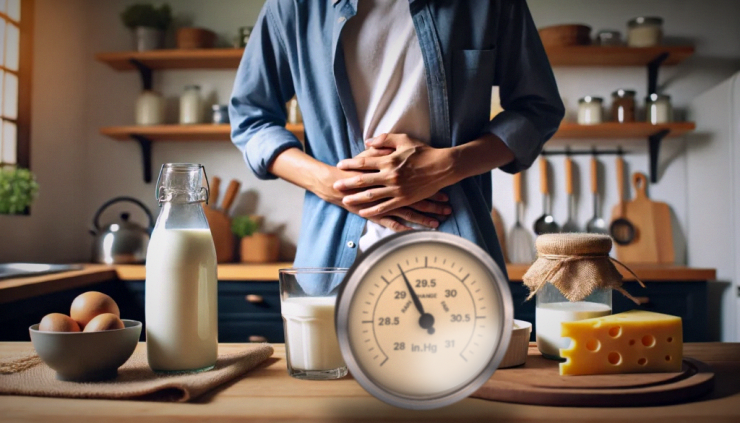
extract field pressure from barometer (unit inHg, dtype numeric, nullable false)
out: 29.2 inHg
